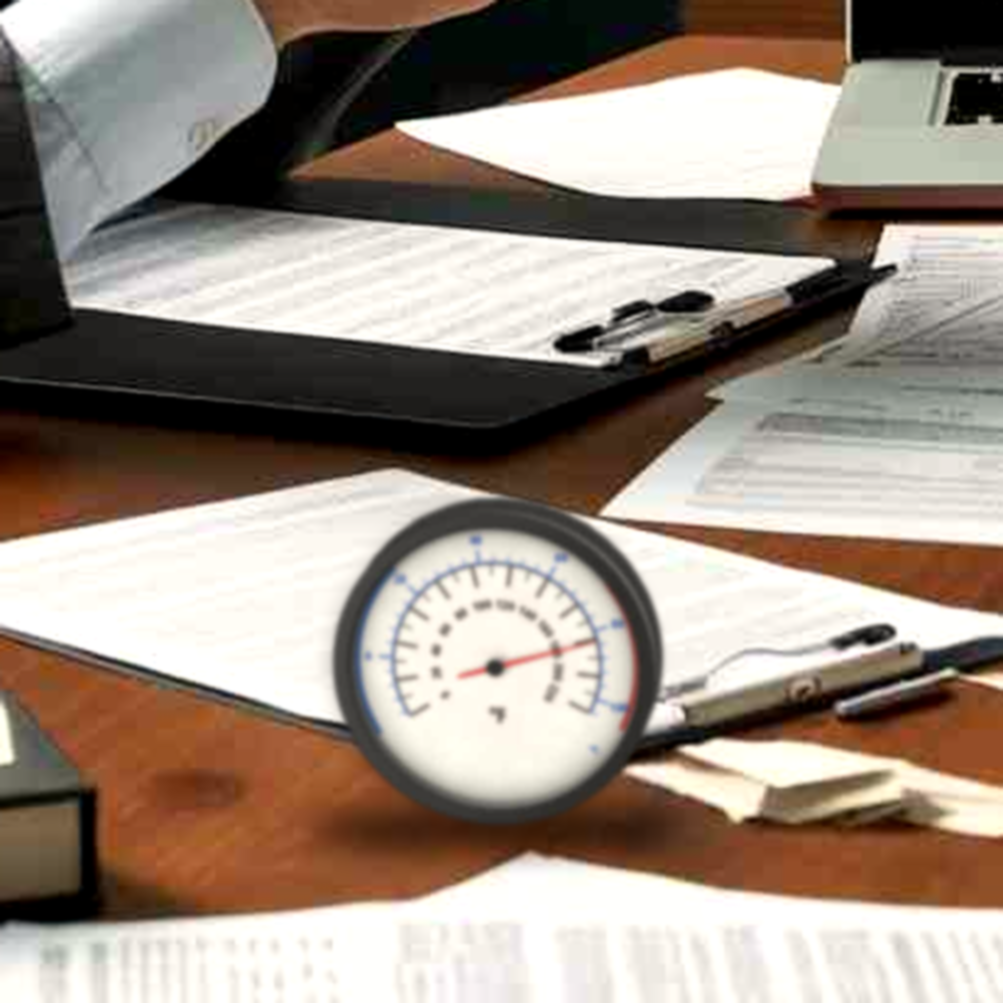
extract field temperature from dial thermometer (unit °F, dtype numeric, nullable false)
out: 180 °F
